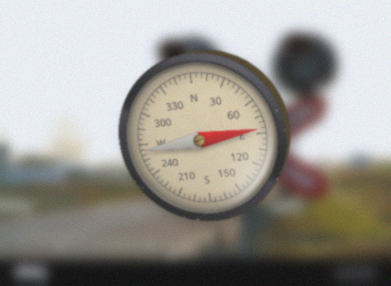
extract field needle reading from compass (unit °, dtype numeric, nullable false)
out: 85 °
